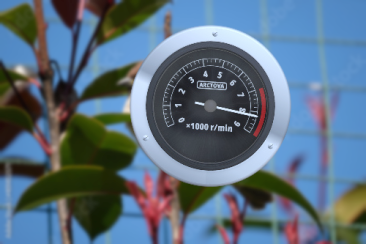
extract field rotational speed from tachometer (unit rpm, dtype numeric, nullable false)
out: 8200 rpm
